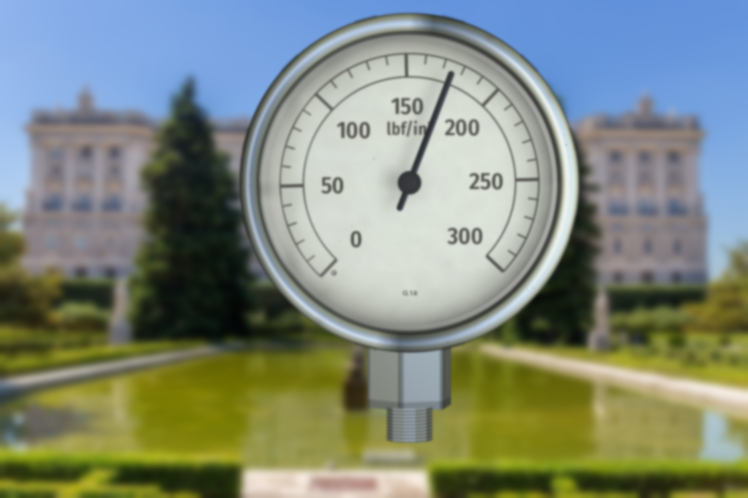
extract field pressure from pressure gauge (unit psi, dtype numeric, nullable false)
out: 175 psi
